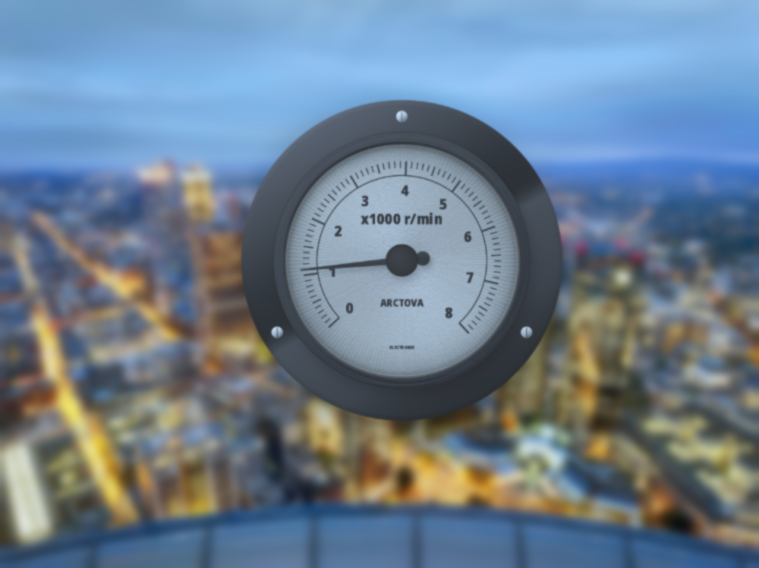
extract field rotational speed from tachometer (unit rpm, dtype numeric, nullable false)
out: 1100 rpm
